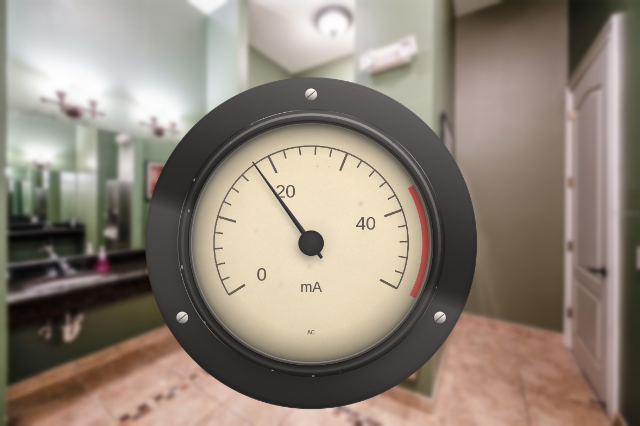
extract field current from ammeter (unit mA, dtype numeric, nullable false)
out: 18 mA
